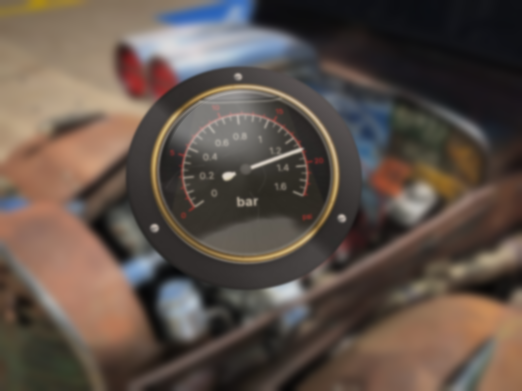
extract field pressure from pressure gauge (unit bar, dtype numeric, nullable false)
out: 1.3 bar
